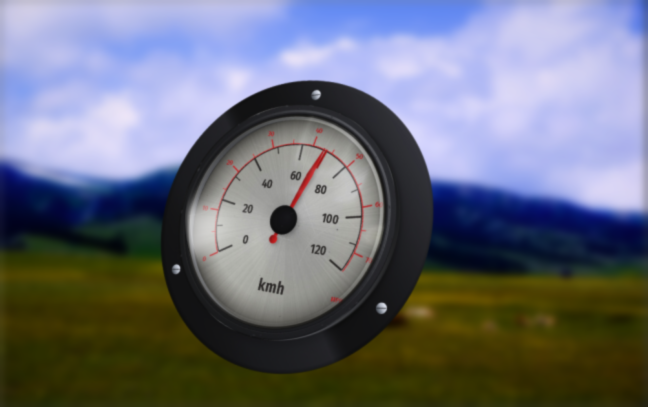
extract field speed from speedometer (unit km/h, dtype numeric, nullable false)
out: 70 km/h
